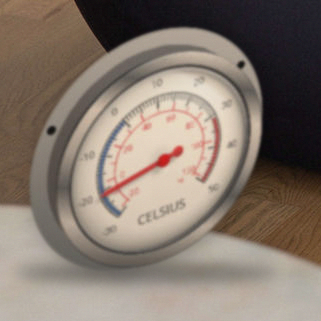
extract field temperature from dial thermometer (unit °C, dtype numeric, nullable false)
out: -20 °C
